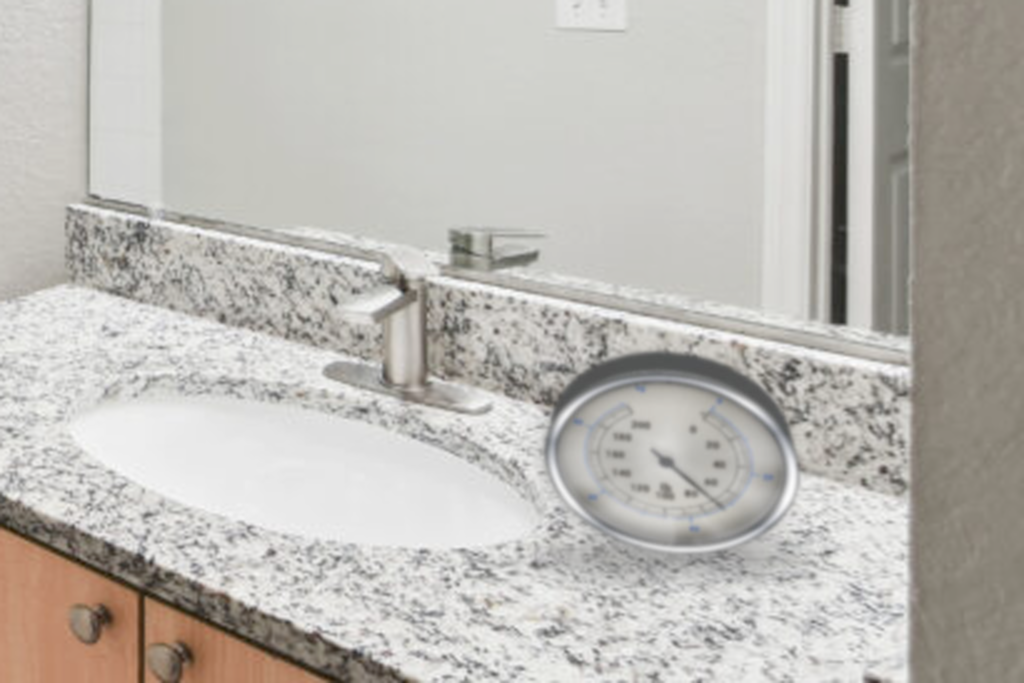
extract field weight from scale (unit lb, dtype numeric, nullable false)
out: 70 lb
